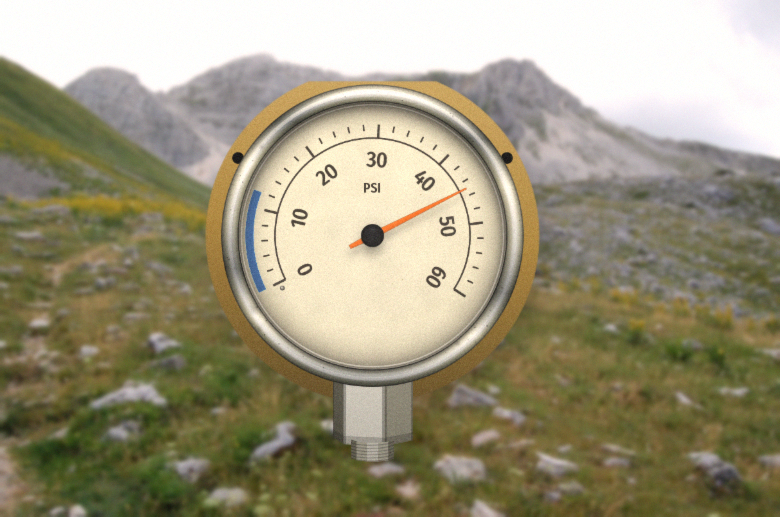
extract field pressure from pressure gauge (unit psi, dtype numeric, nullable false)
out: 45 psi
